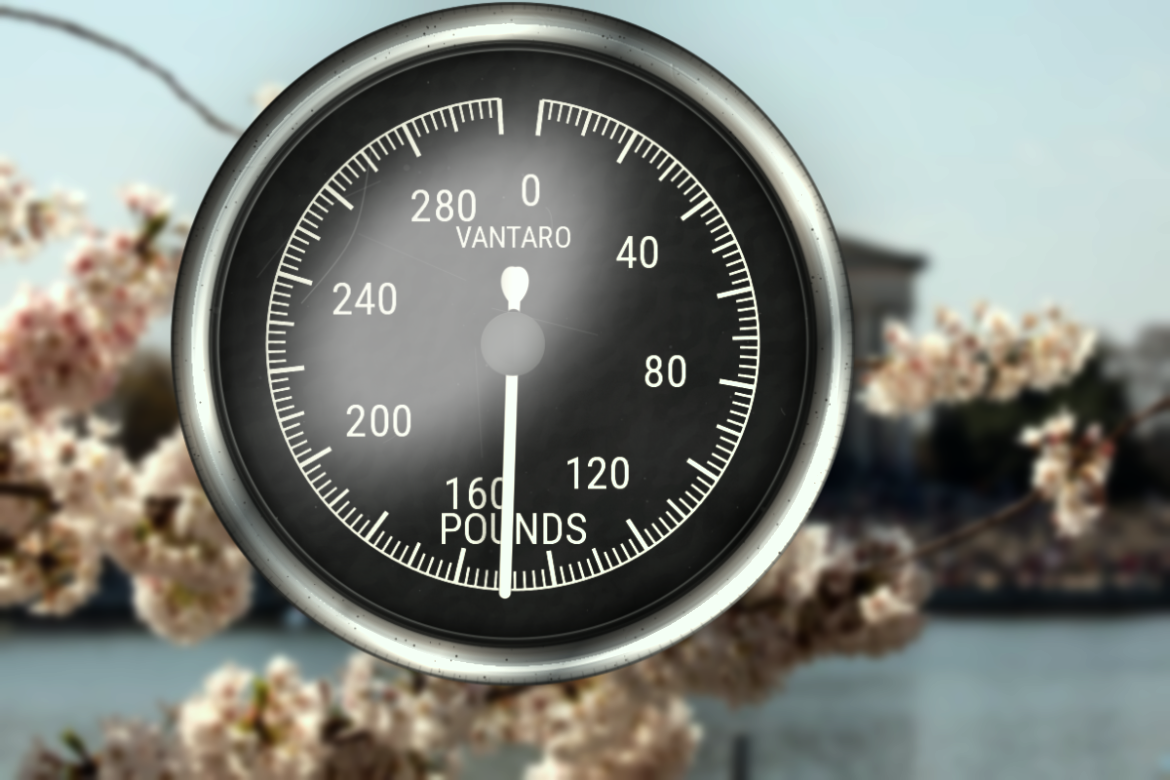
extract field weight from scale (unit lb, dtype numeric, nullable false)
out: 150 lb
